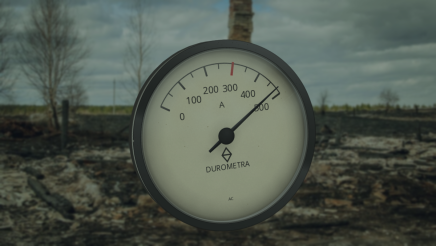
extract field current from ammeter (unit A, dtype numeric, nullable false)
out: 475 A
